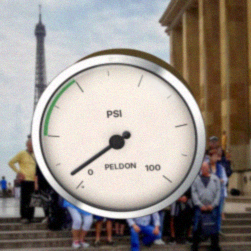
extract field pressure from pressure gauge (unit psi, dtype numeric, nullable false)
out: 5 psi
